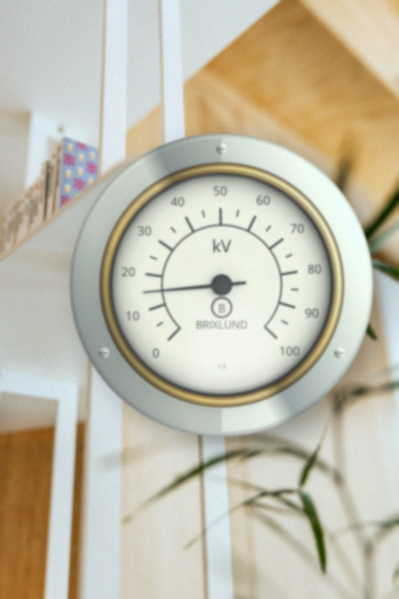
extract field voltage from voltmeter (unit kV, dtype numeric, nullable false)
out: 15 kV
